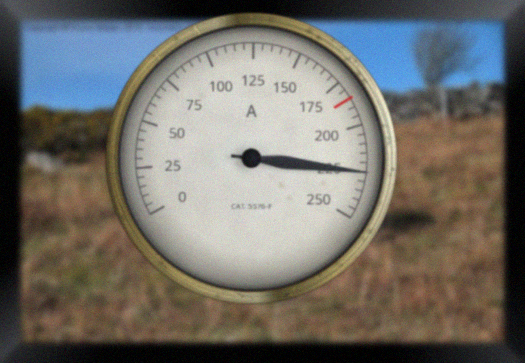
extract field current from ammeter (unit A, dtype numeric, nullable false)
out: 225 A
